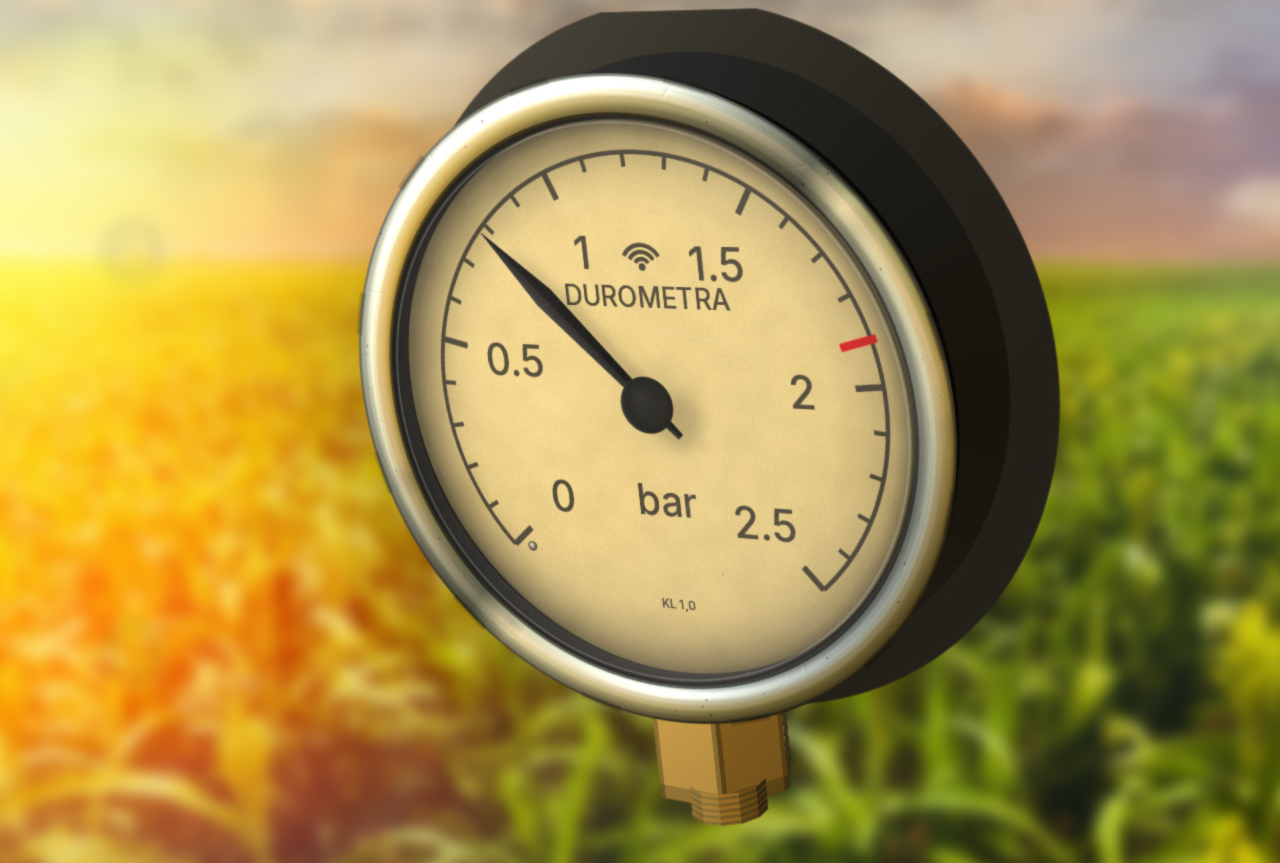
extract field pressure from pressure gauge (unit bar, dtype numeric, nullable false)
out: 0.8 bar
